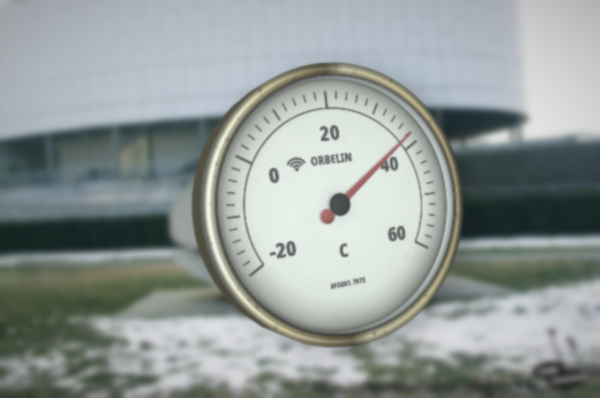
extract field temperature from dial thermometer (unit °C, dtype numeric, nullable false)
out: 38 °C
